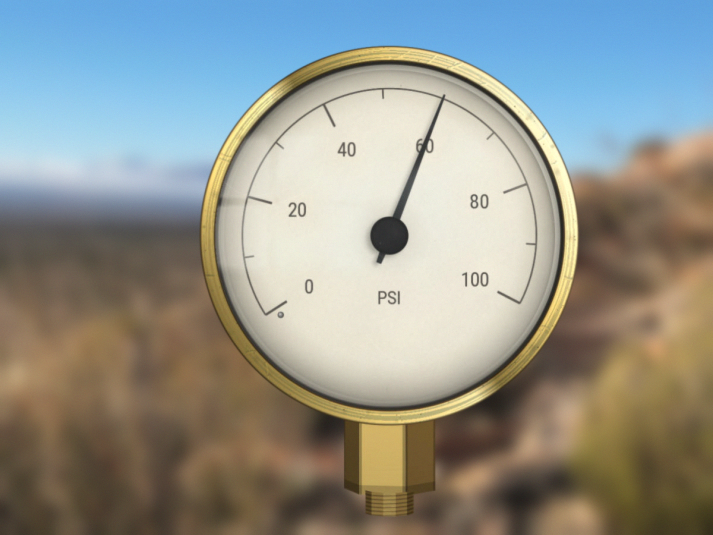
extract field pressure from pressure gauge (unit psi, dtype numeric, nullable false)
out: 60 psi
